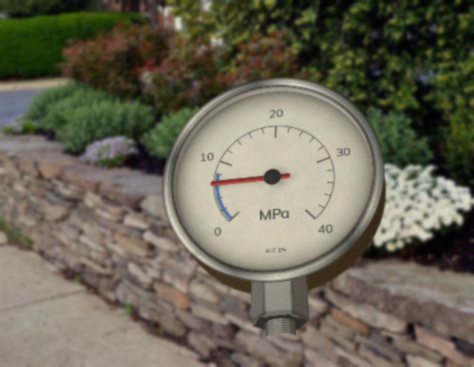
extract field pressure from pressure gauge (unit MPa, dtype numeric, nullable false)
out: 6 MPa
